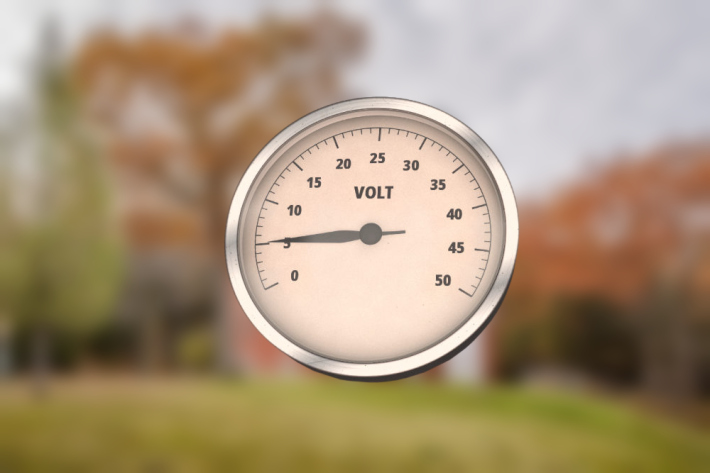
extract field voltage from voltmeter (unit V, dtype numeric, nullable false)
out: 5 V
